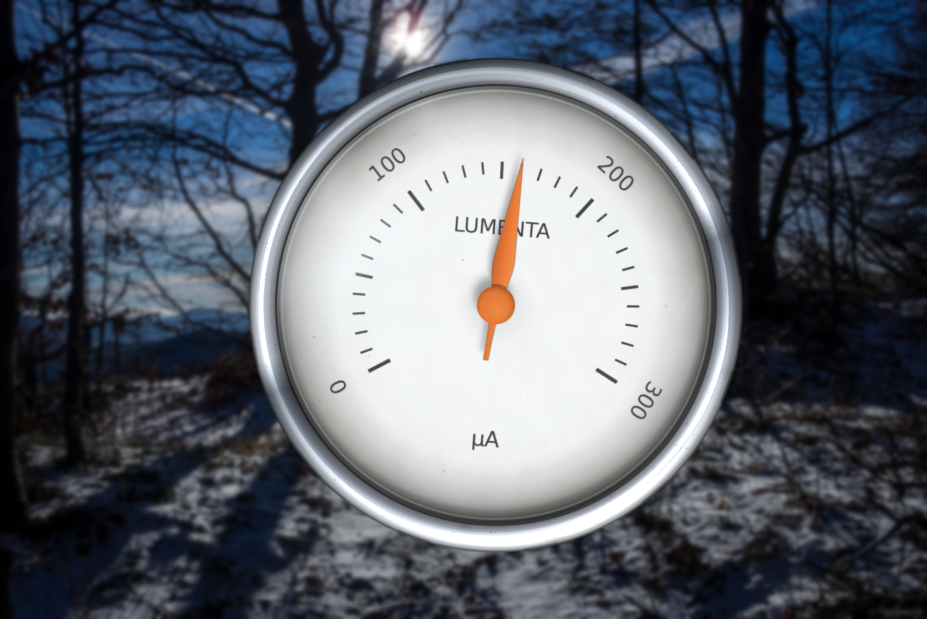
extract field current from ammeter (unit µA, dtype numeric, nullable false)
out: 160 µA
